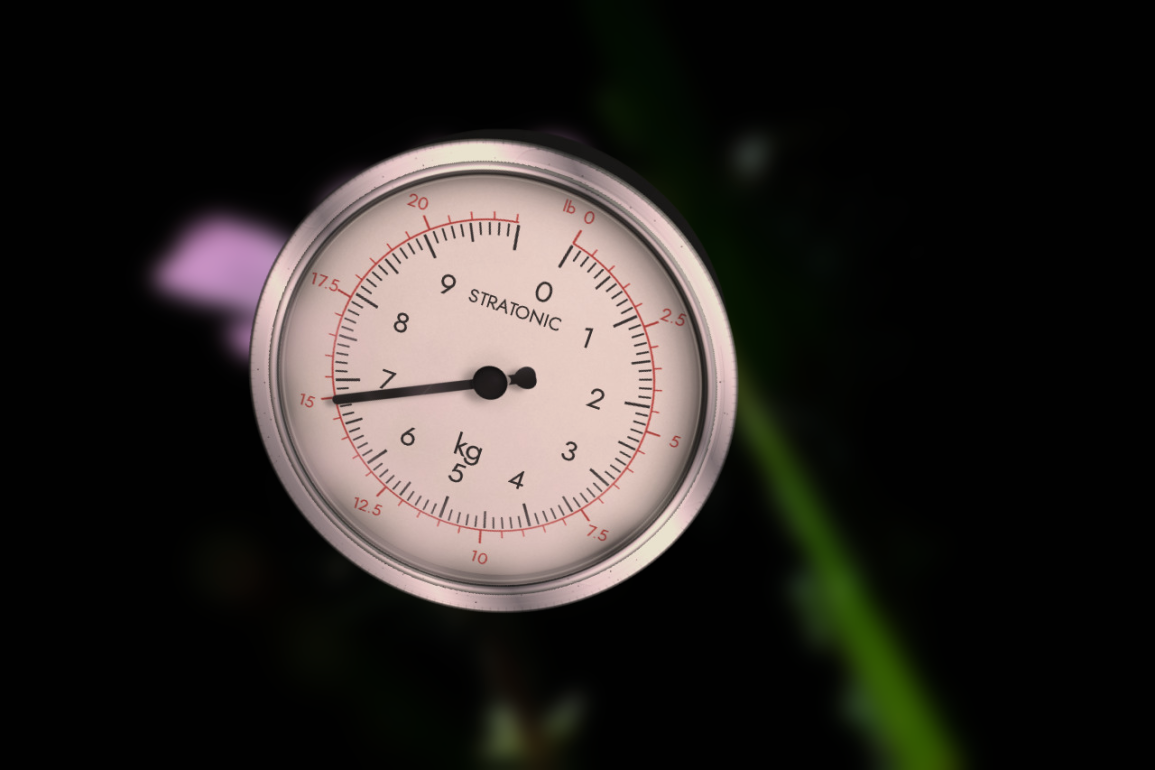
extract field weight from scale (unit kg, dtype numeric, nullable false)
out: 6.8 kg
